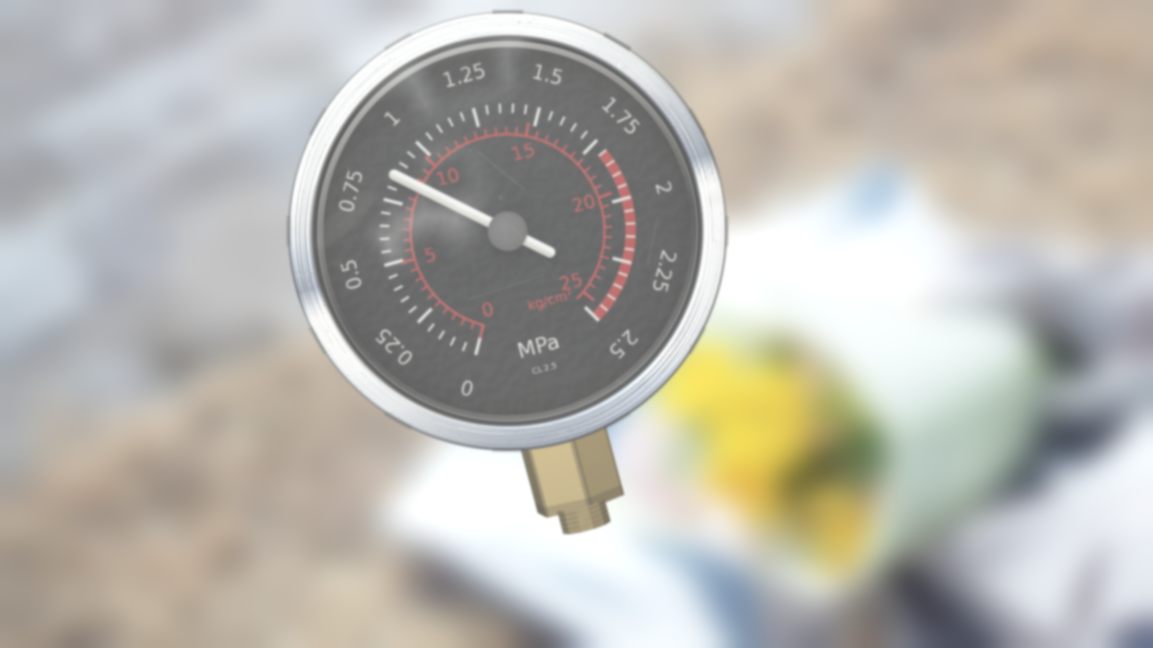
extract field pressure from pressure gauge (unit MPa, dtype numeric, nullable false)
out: 0.85 MPa
